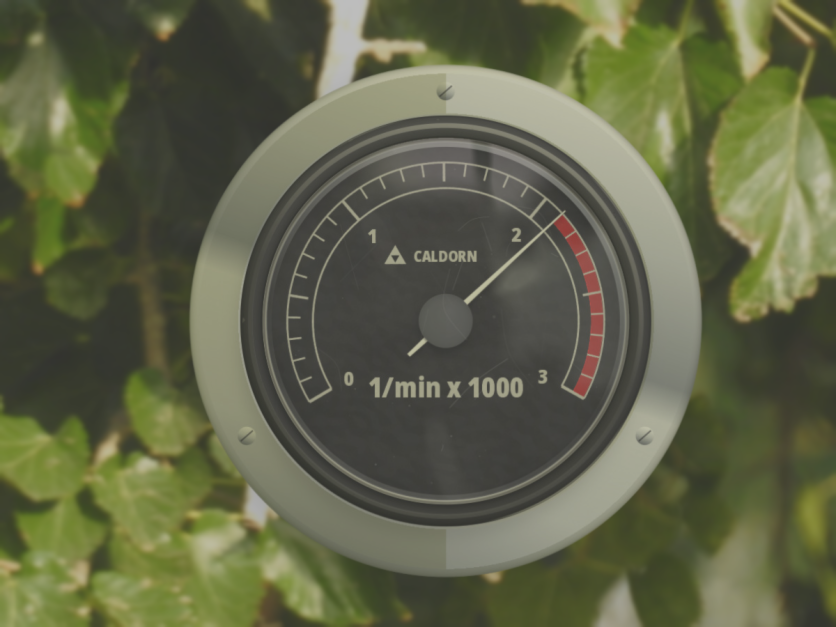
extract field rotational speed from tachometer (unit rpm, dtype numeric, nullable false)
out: 2100 rpm
